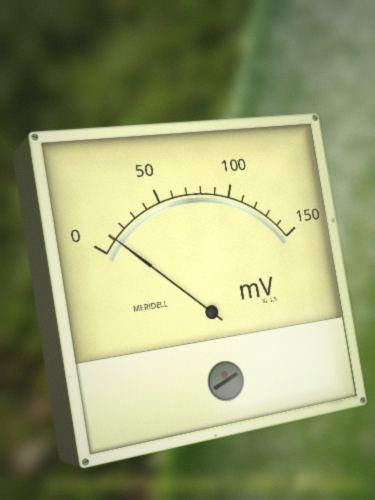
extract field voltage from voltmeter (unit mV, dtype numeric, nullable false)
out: 10 mV
